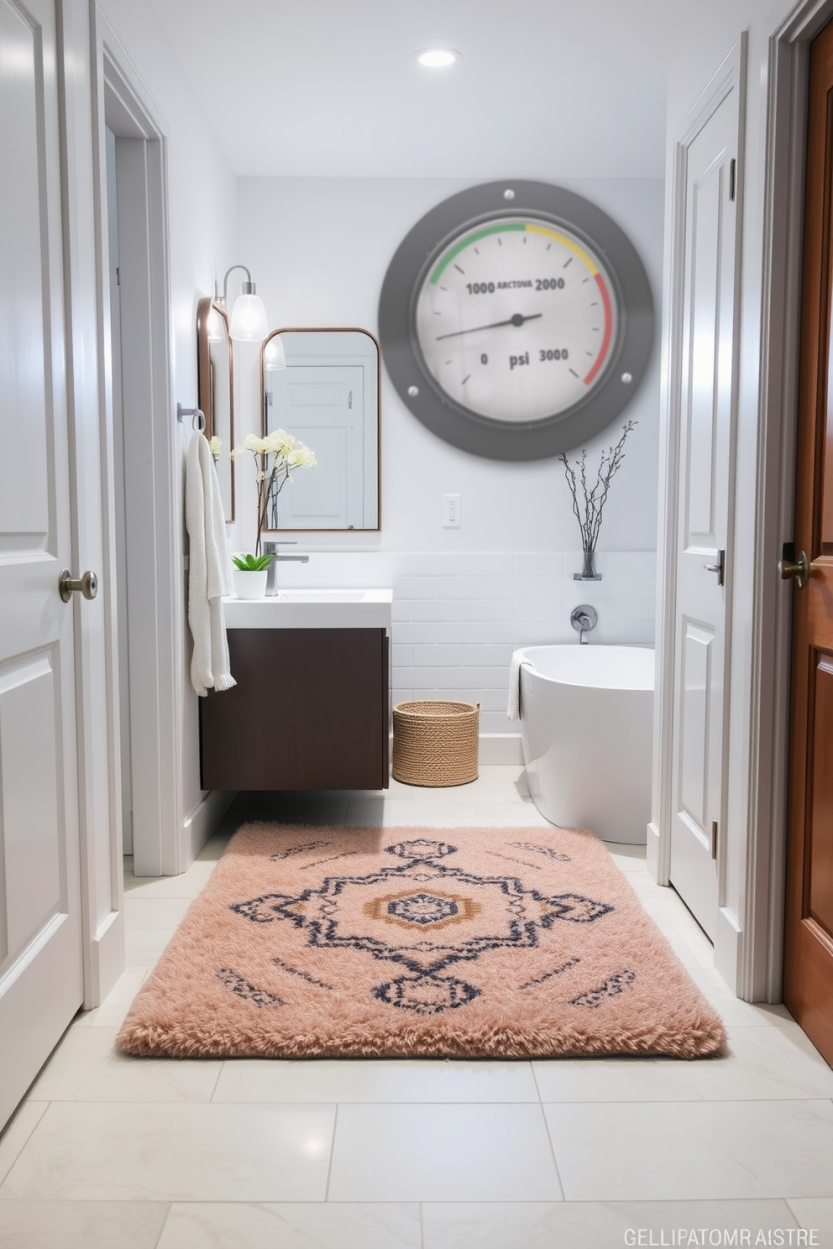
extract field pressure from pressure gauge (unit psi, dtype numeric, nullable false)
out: 400 psi
